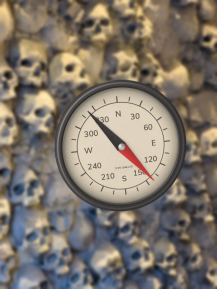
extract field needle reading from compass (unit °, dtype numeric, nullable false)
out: 142.5 °
